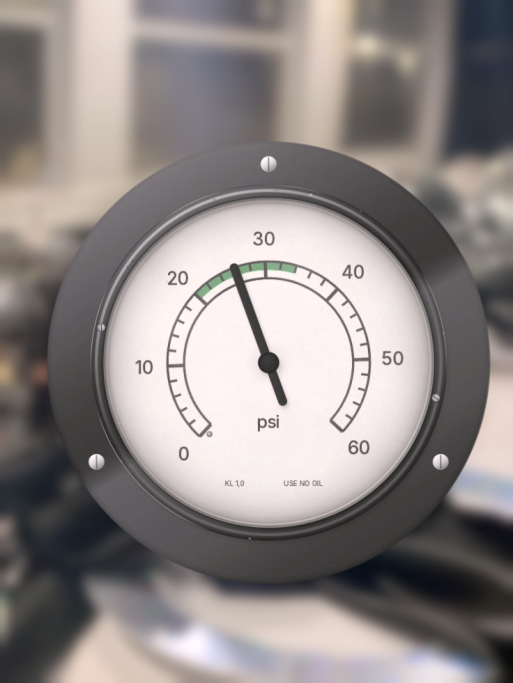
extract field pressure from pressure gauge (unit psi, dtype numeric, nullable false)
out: 26 psi
